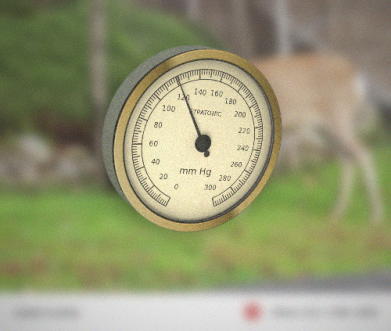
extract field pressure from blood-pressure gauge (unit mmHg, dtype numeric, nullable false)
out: 120 mmHg
